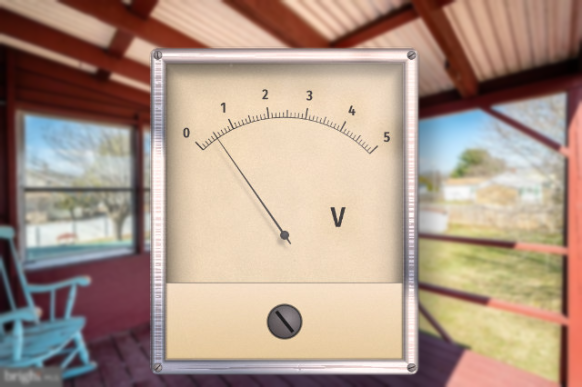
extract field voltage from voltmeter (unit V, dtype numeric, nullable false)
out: 0.5 V
